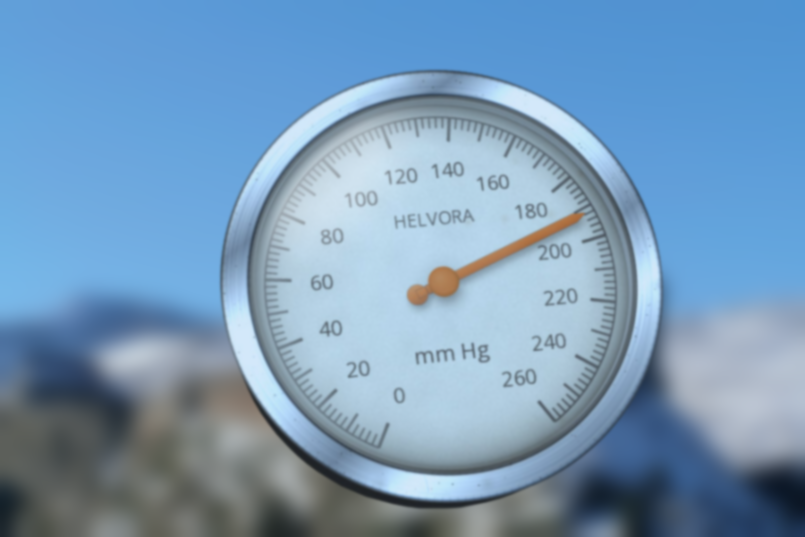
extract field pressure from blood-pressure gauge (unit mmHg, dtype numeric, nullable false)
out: 192 mmHg
